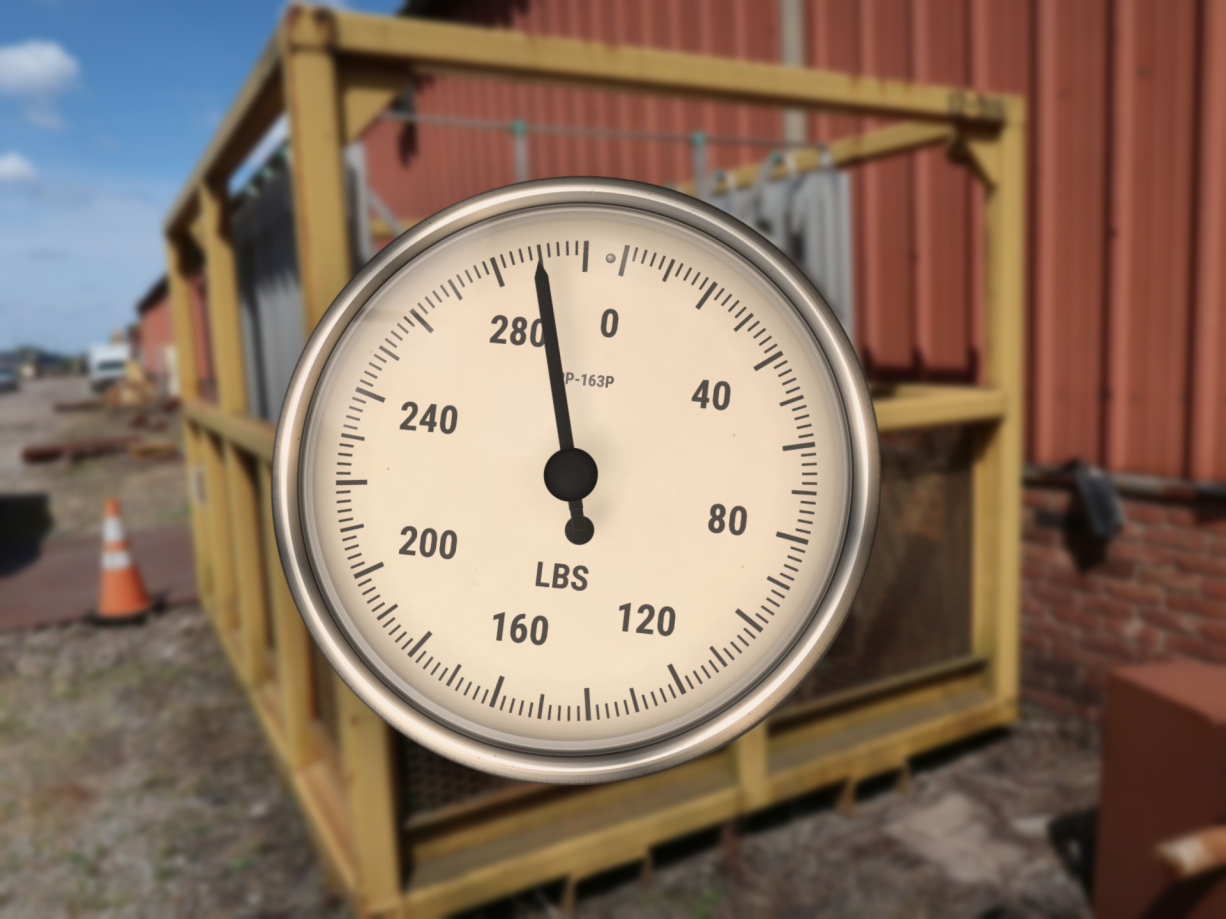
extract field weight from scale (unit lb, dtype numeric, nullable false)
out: 290 lb
